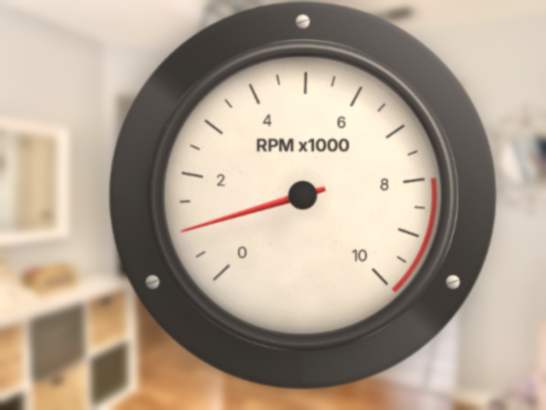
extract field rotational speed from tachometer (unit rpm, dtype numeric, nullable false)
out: 1000 rpm
